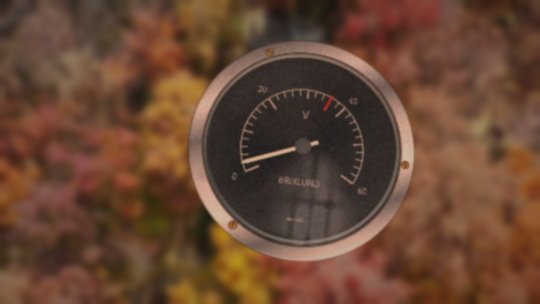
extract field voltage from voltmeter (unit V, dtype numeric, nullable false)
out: 2 V
